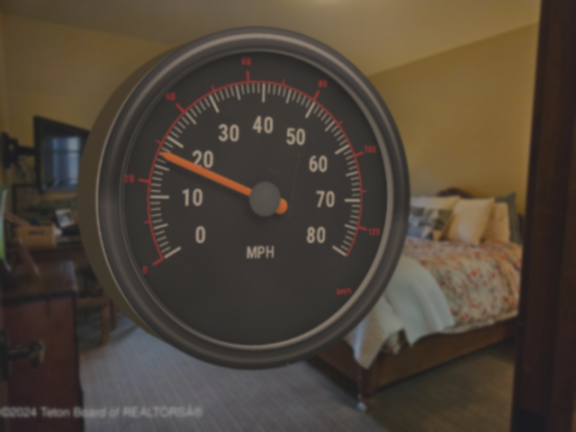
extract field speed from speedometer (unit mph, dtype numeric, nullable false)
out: 17 mph
